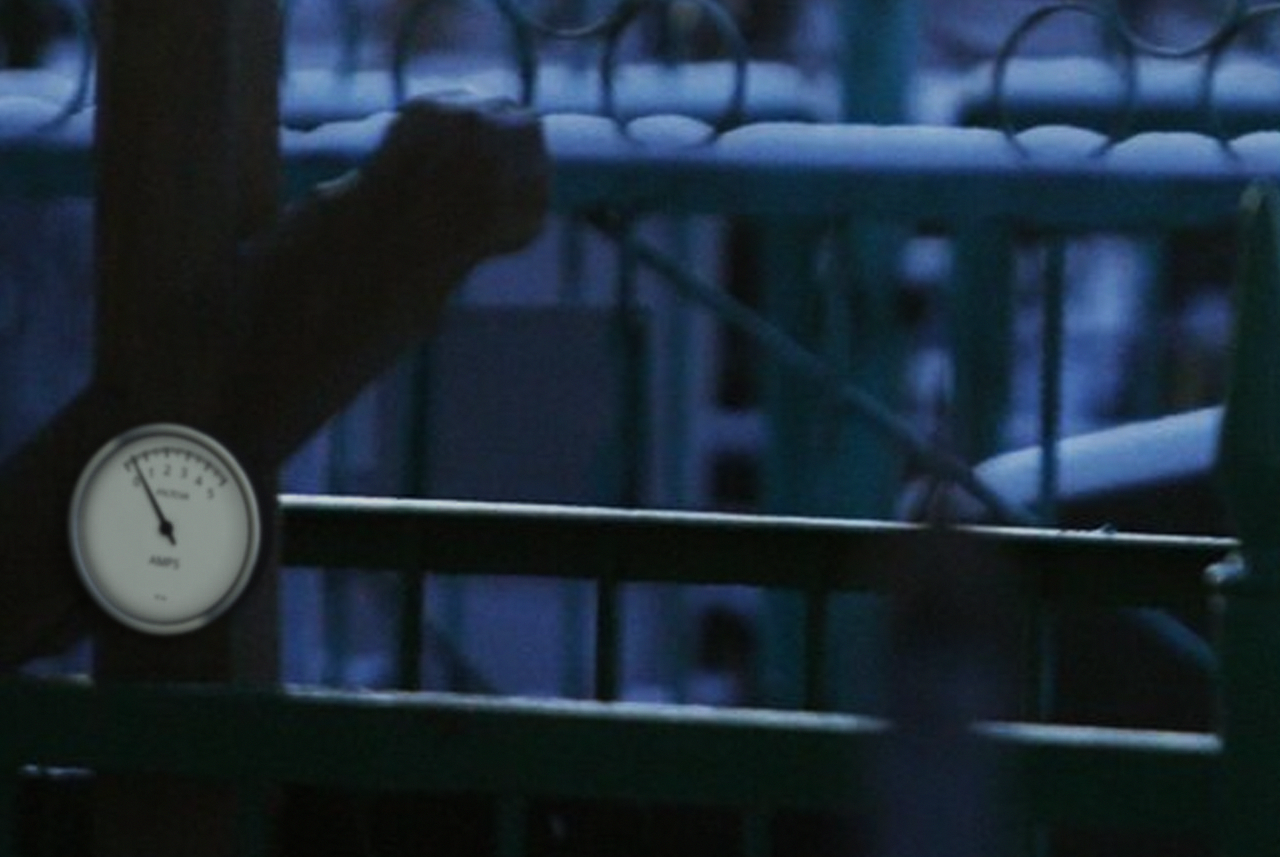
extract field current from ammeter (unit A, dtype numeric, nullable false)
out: 0.5 A
